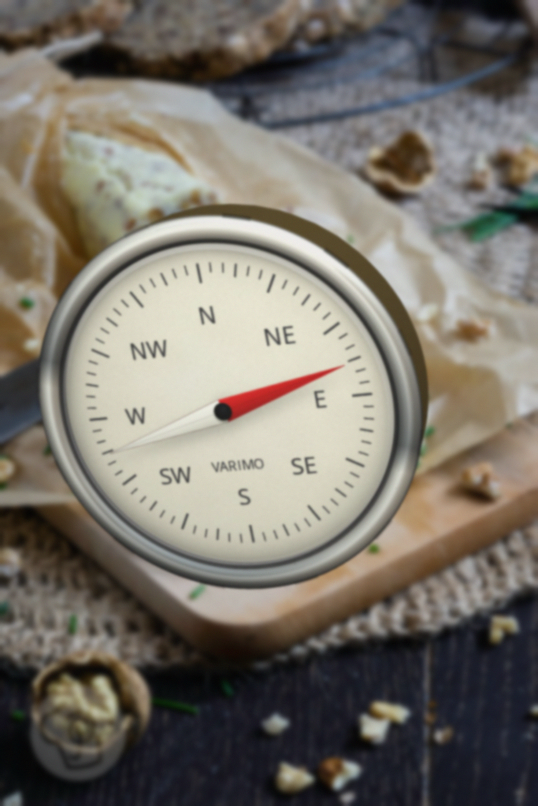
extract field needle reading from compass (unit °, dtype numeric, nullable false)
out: 75 °
